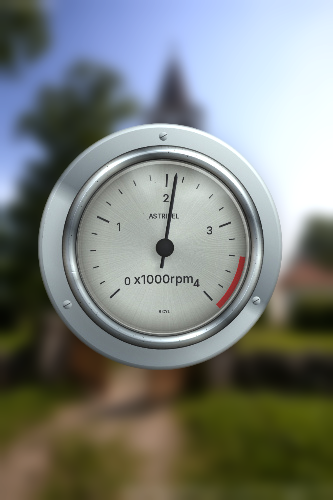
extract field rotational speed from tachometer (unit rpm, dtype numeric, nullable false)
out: 2100 rpm
